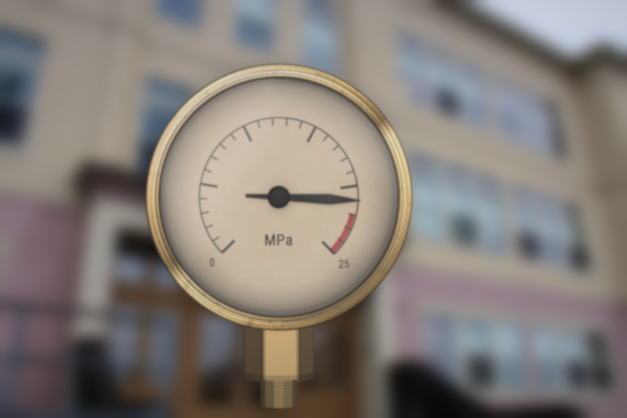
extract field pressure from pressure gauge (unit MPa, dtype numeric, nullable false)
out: 21 MPa
